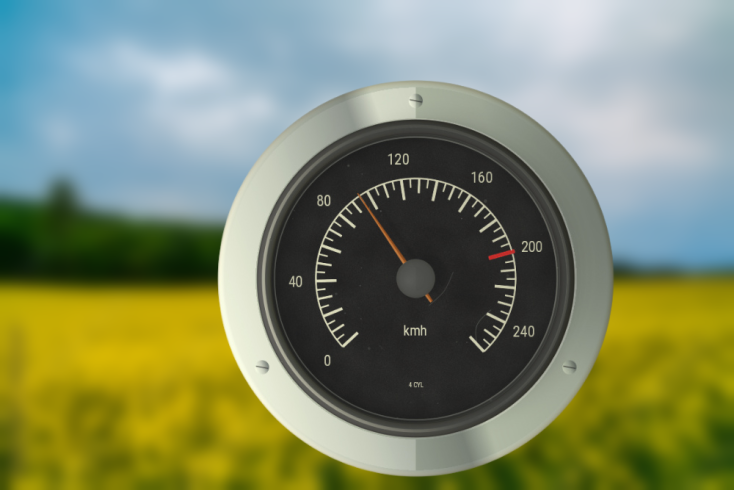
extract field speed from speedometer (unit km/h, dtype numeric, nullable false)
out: 95 km/h
